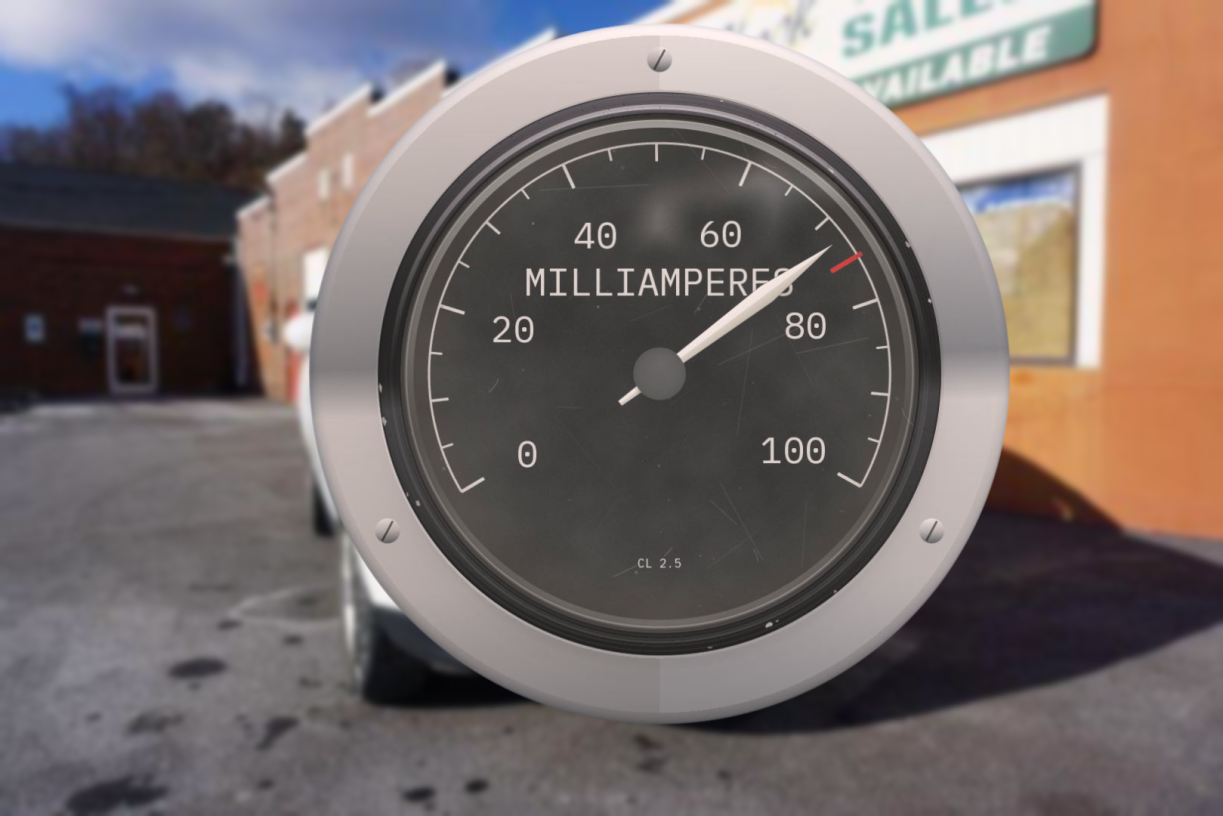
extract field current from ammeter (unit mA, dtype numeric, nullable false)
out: 72.5 mA
